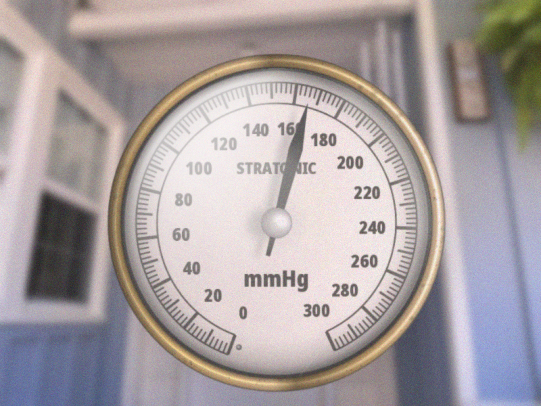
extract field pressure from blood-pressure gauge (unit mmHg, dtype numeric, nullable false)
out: 166 mmHg
